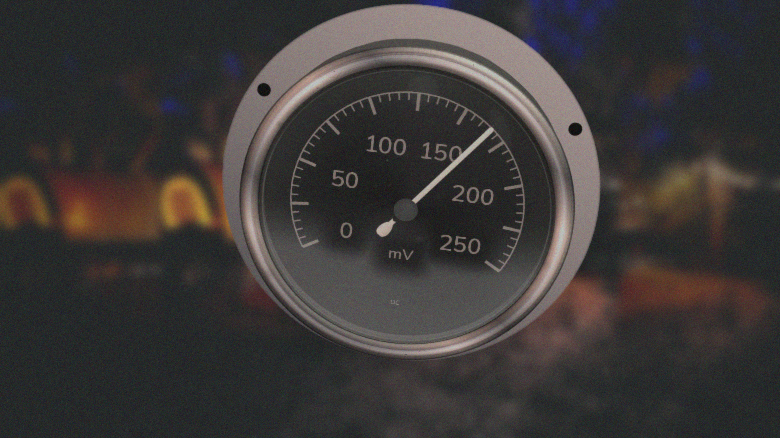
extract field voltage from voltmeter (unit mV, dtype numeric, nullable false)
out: 165 mV
